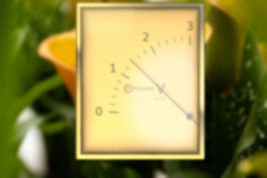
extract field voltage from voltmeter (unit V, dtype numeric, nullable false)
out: 1.4 V
